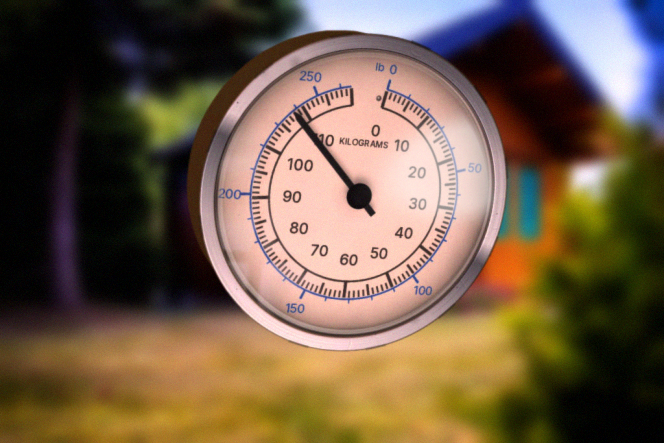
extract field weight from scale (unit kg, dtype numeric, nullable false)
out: 108 kg
